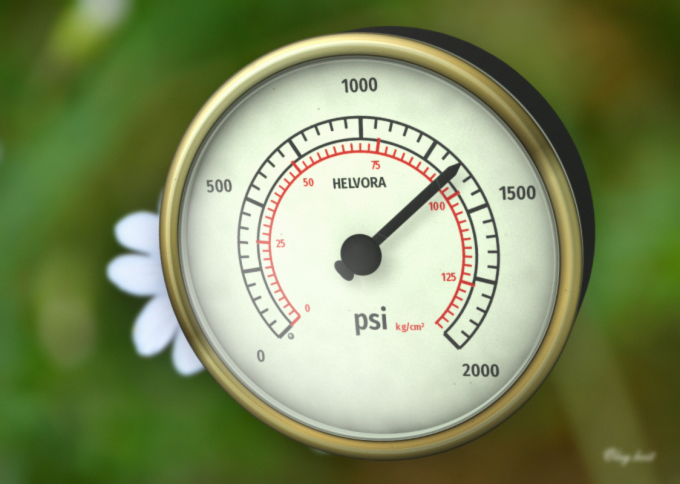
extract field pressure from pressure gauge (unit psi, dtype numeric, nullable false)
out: 1350 psi
